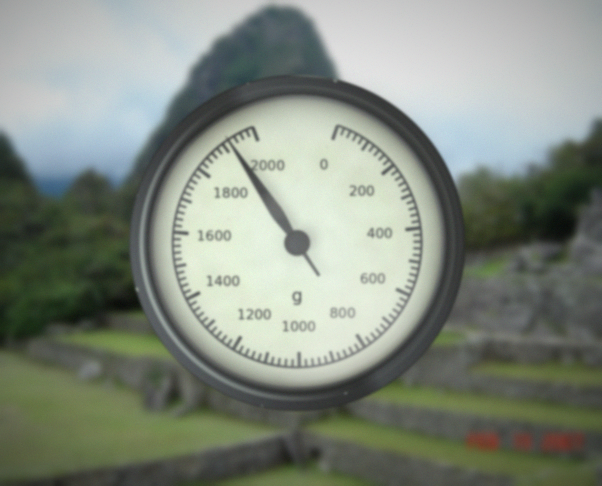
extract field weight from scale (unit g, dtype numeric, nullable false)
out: 1920 g
